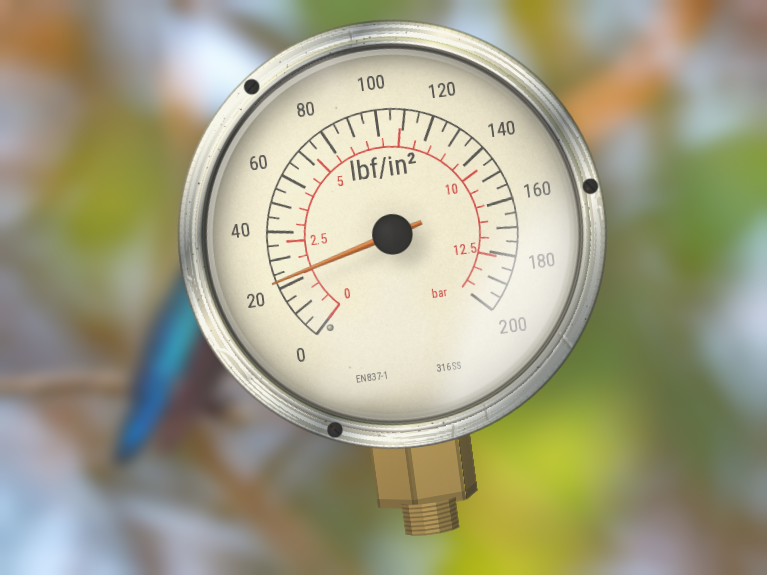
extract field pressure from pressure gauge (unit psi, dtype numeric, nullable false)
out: 22.5 psi
